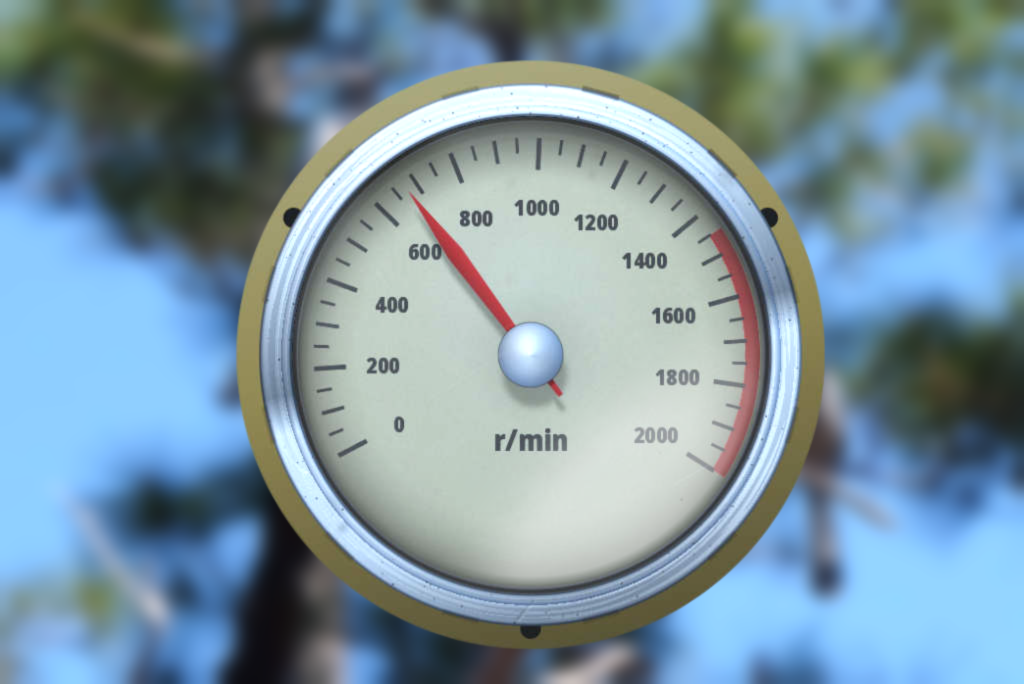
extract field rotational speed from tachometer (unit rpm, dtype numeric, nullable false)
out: 675 rpm
